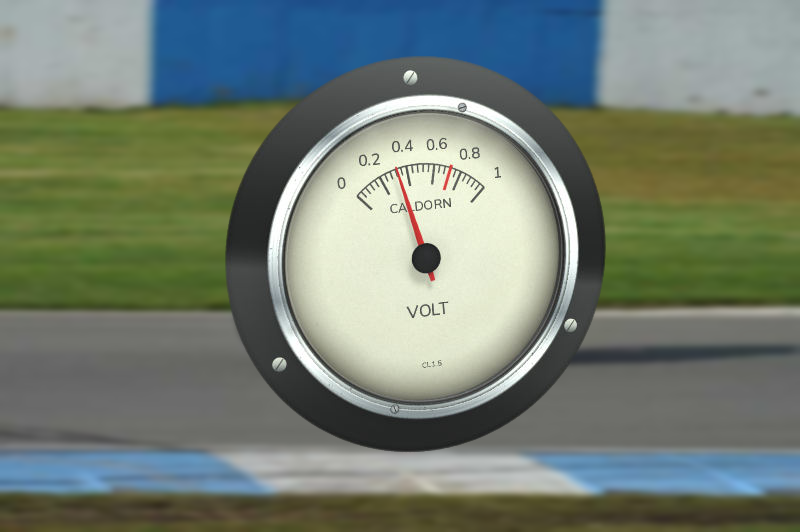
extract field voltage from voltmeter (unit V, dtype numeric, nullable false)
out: 0.32 V
